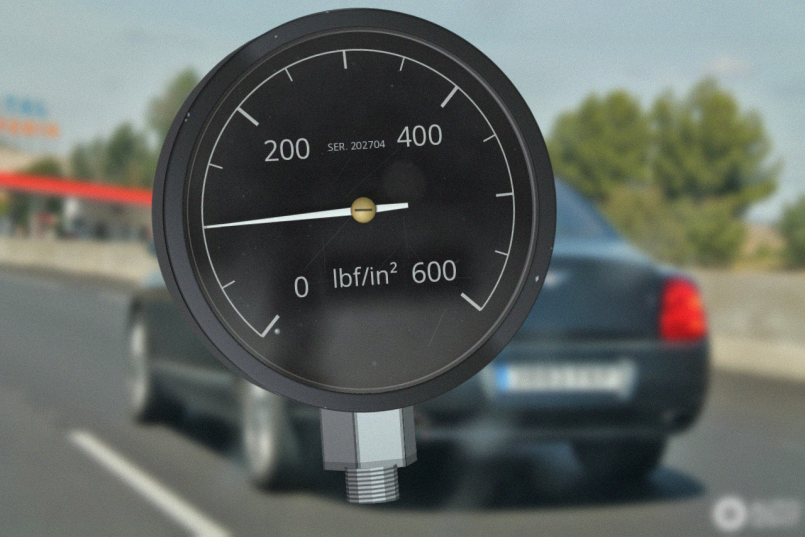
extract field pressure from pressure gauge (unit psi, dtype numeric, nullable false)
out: 100 psi
